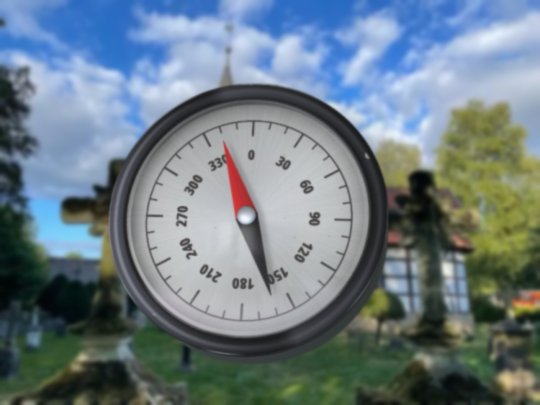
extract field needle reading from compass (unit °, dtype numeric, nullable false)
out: 340 °
